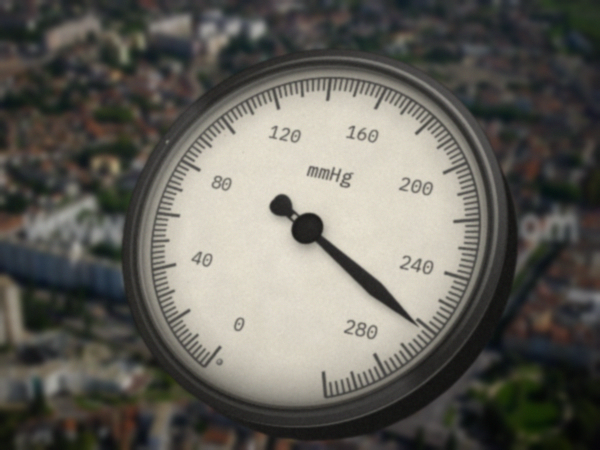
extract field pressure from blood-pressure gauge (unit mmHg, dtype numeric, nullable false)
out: 262 mmHg
